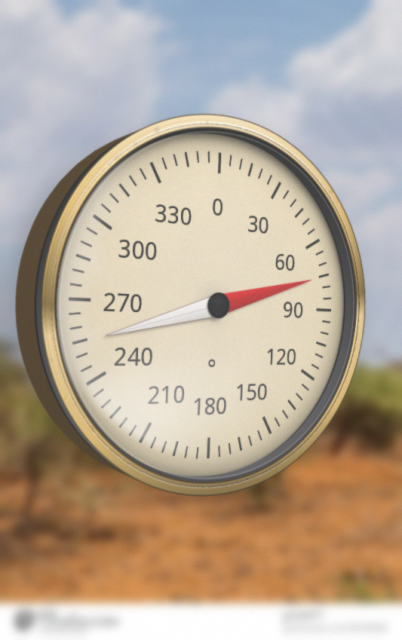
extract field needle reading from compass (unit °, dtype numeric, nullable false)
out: 75 °
